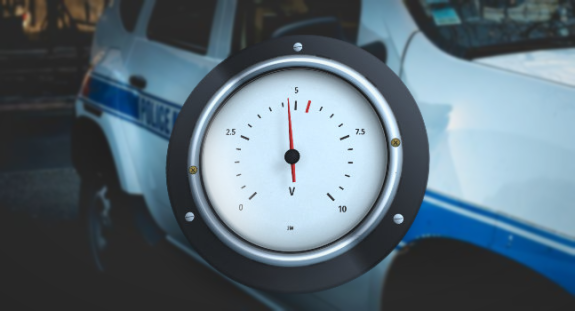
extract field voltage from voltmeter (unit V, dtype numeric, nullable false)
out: 4.75 V
